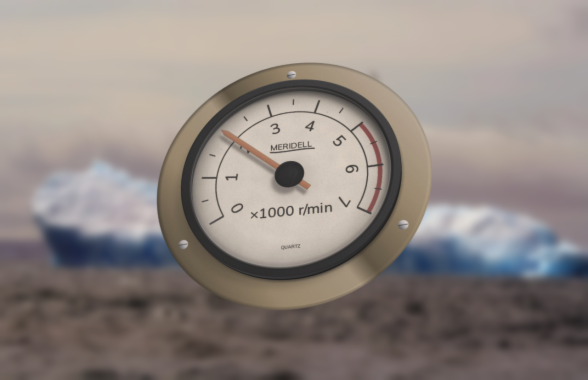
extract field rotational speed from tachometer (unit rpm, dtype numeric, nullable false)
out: 2000 rpm
